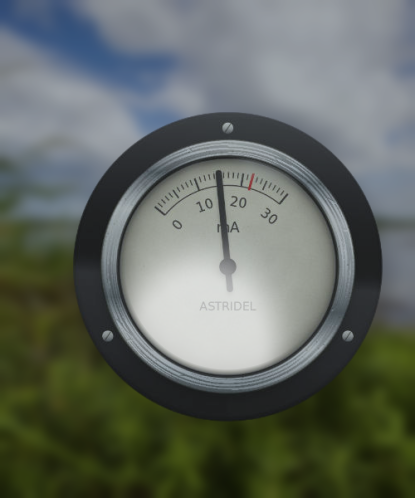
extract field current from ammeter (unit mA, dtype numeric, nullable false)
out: 15 mA
